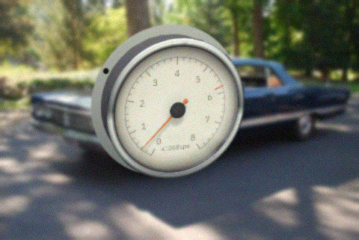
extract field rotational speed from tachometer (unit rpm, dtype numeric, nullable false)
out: 400 rpm
